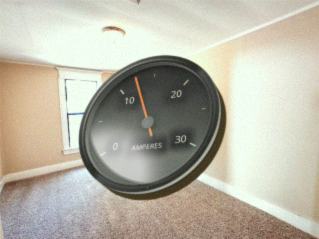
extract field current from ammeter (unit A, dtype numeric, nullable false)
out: 12.5 A
